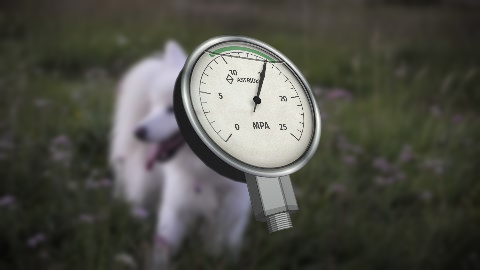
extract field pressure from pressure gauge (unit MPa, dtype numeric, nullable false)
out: 15 MPa
